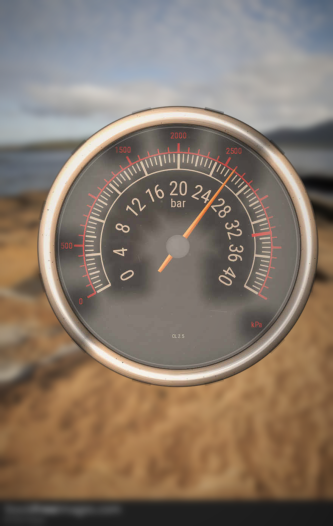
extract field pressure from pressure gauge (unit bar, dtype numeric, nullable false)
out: 26 bar
